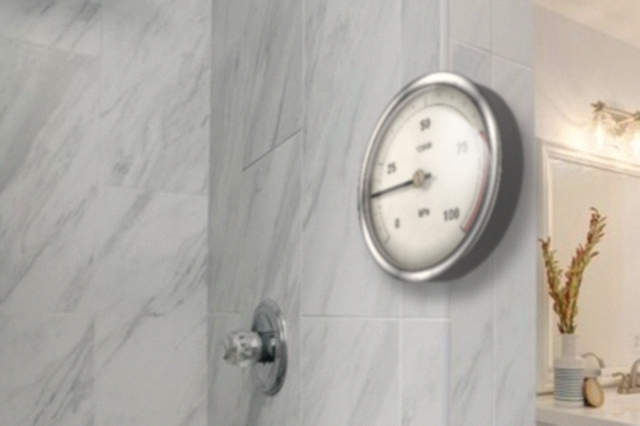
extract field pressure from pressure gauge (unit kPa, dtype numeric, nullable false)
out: 15 kPa
